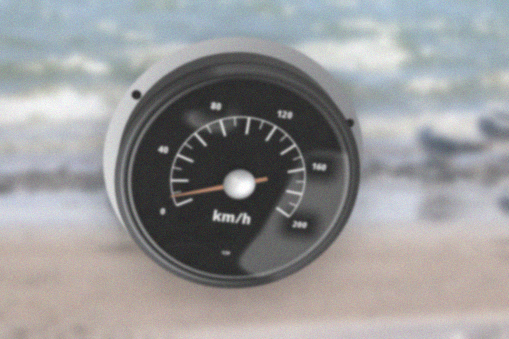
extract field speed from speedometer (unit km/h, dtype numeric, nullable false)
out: 10 km/h
